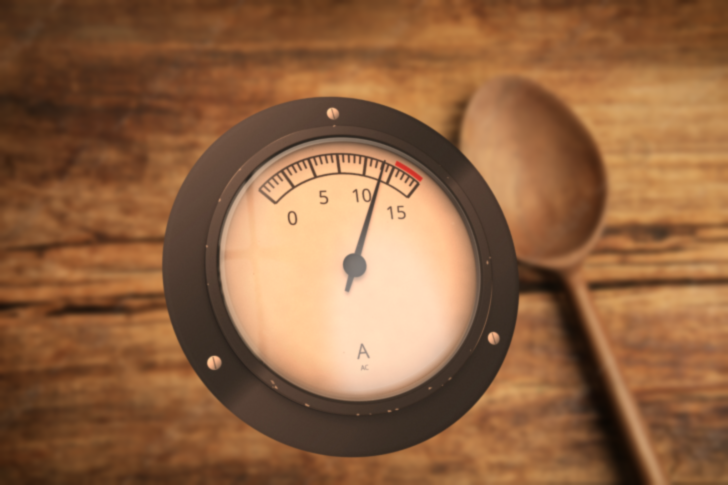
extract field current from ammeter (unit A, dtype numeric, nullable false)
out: 11.5 A
